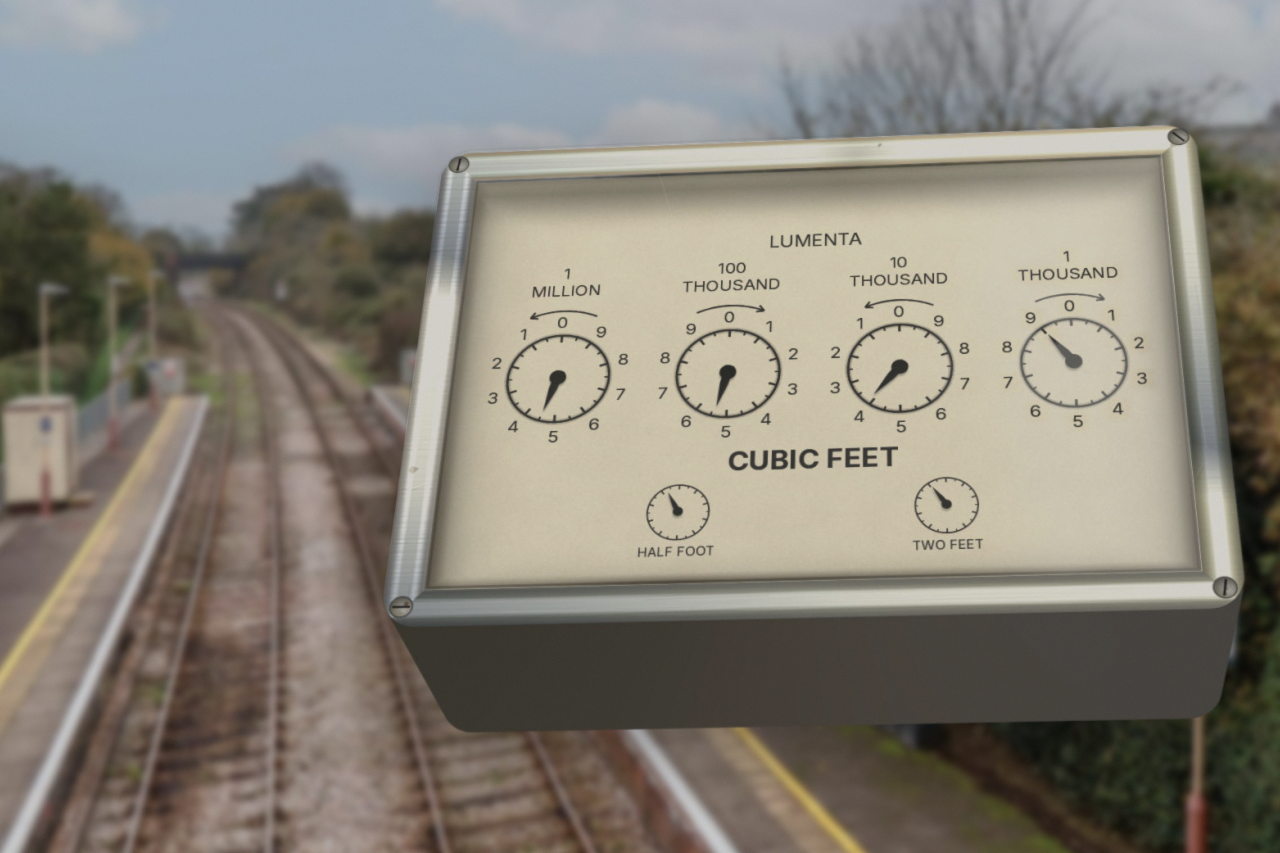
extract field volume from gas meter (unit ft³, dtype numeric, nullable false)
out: 453900 ft³
